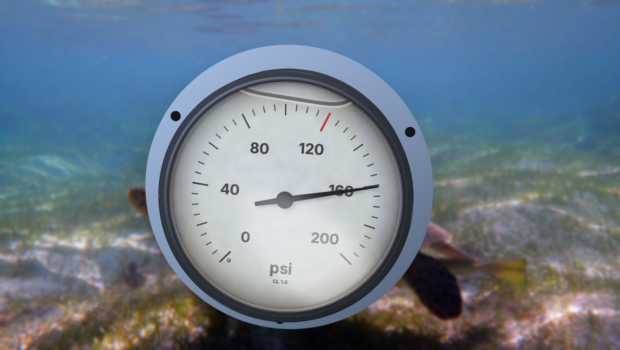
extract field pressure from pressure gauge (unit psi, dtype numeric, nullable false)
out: 160 psi
